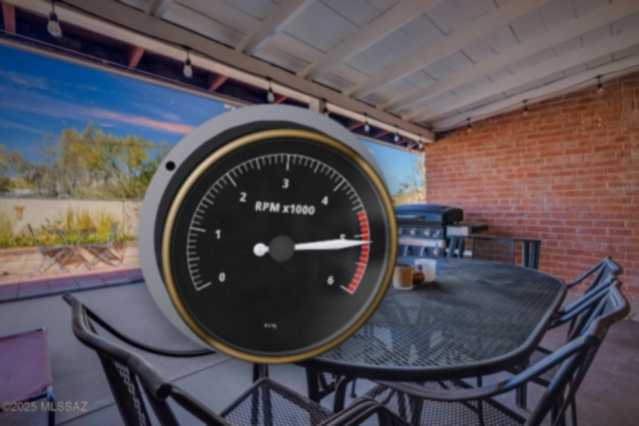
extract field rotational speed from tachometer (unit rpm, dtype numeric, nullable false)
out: 5100 rpm
